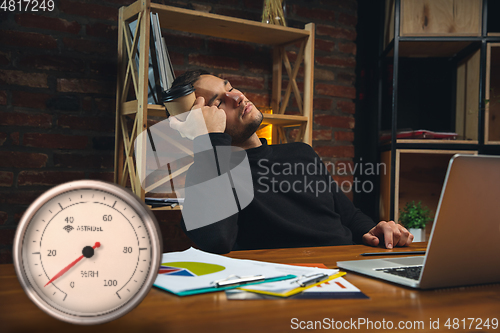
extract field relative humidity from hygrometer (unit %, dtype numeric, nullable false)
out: 8 %
